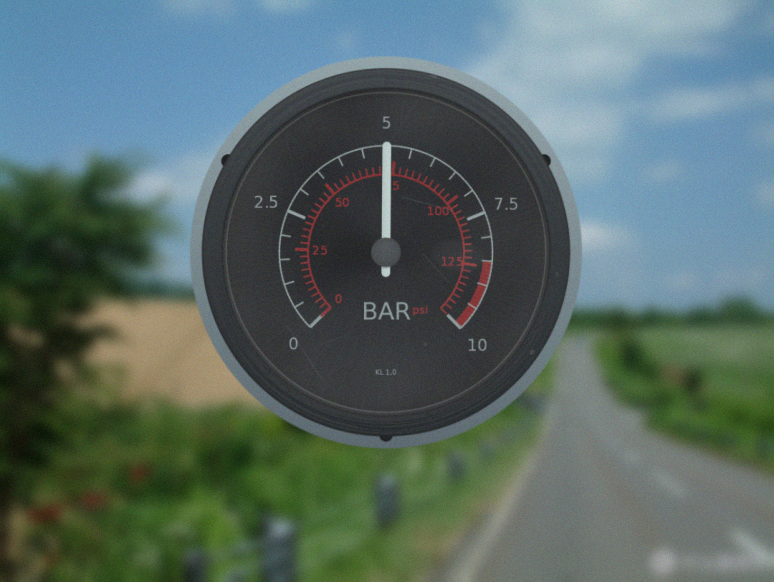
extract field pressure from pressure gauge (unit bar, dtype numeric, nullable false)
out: 5 bar
